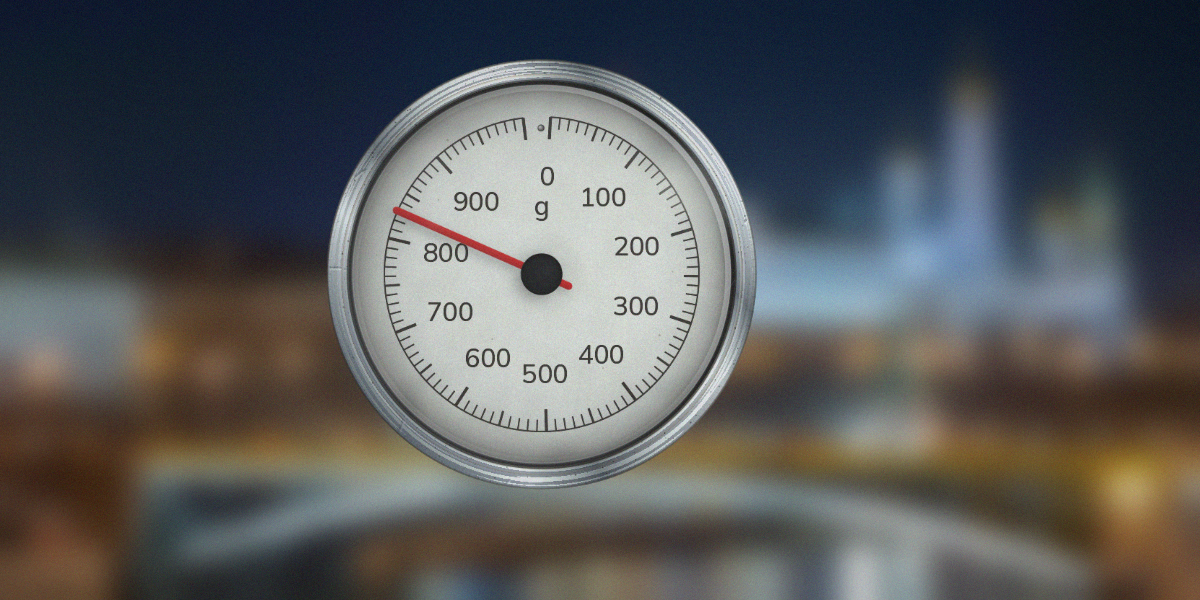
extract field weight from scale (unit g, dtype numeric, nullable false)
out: 830 g
